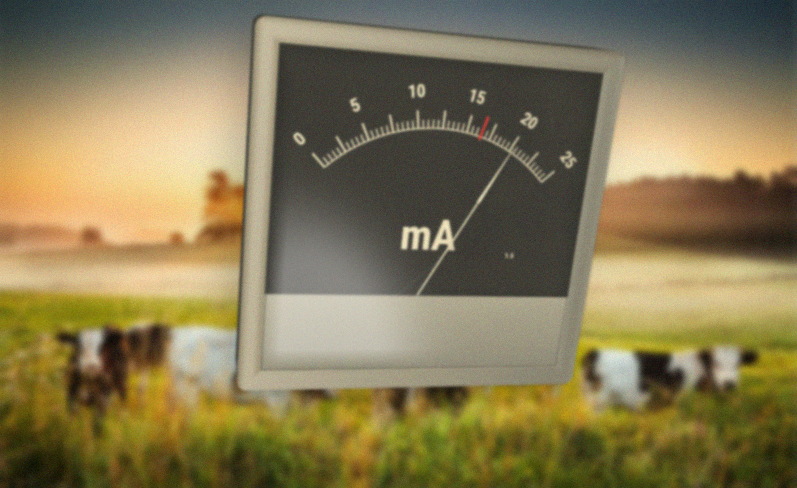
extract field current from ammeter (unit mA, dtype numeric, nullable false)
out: 20 mA
